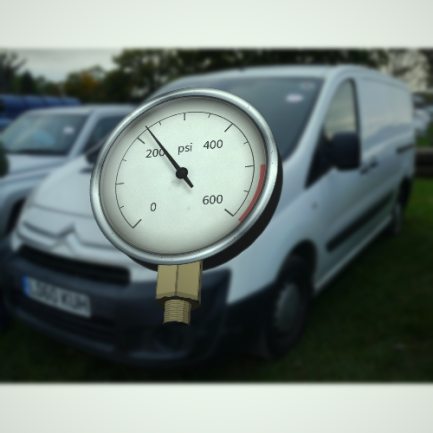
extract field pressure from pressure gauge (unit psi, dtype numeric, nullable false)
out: 225 psi
